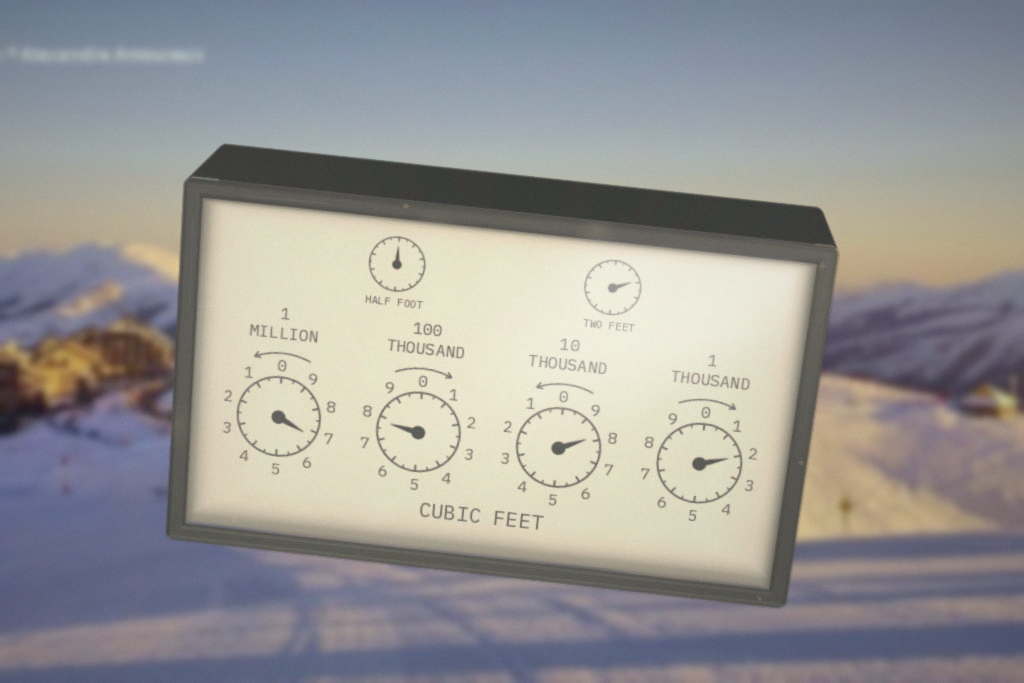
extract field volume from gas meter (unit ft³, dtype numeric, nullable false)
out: 678200 ft³
